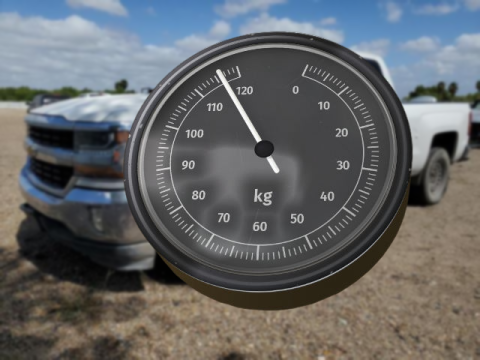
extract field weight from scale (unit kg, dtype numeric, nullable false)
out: 116 kg
